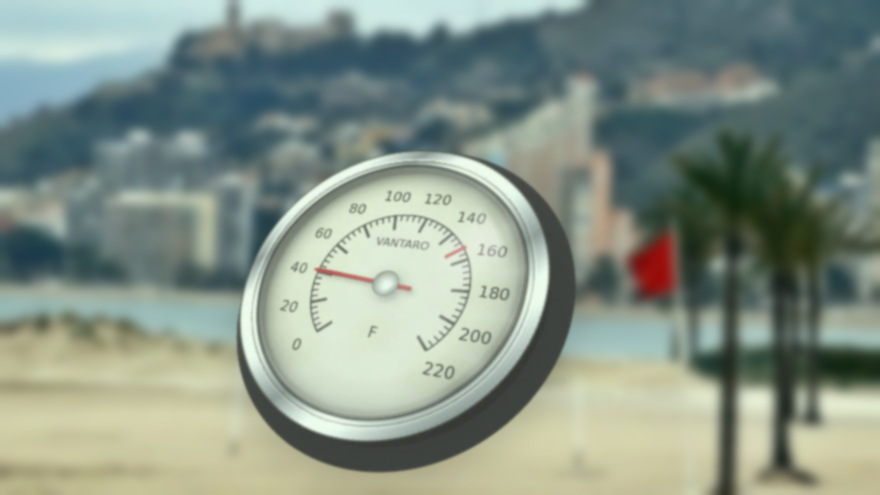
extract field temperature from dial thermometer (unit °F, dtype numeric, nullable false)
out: 40 °F
